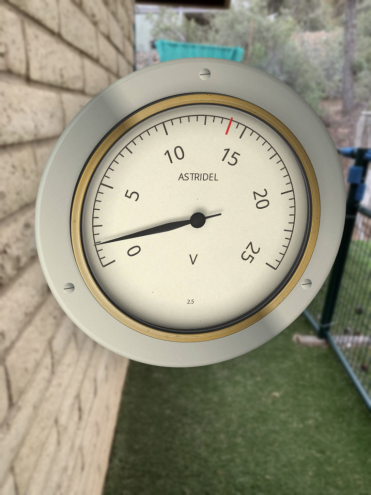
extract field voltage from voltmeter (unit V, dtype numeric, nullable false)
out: 1.5 V
